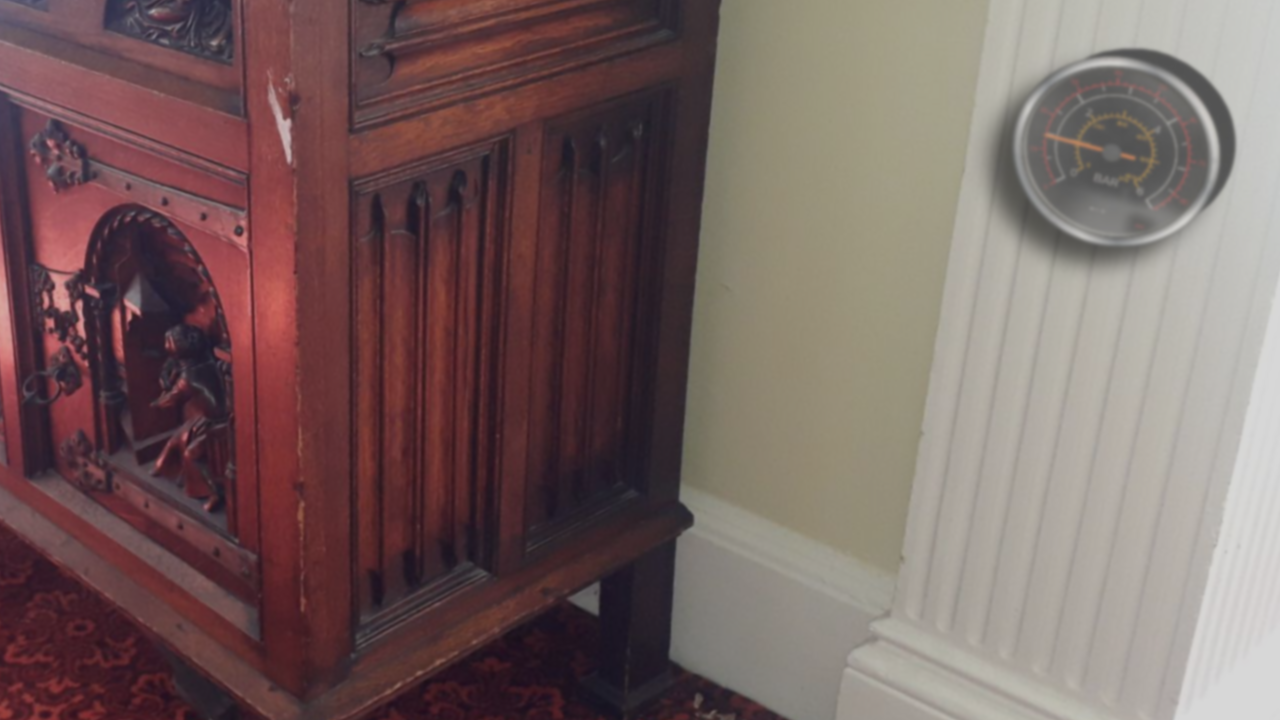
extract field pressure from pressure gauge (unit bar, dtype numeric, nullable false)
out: 1 bar
